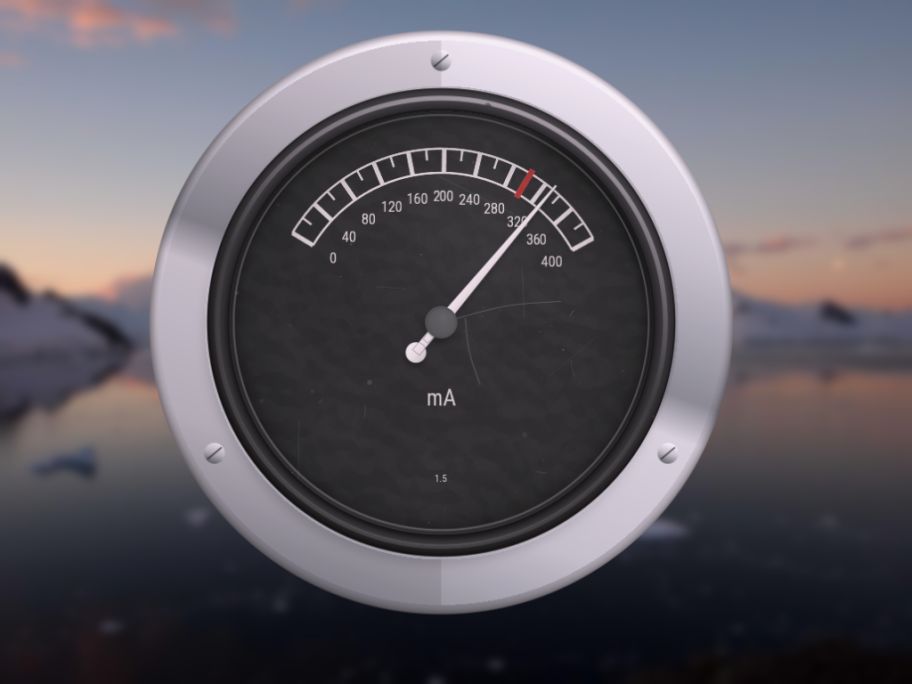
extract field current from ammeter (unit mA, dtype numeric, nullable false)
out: 330 mA
